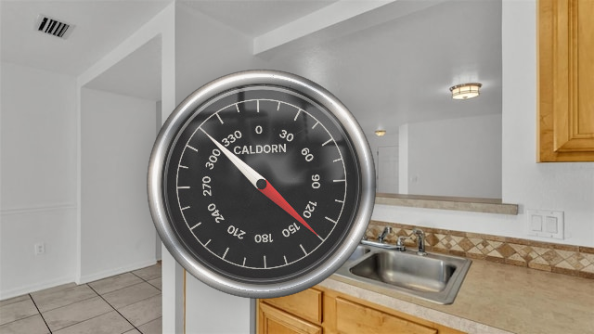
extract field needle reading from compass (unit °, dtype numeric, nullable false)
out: 135 °
